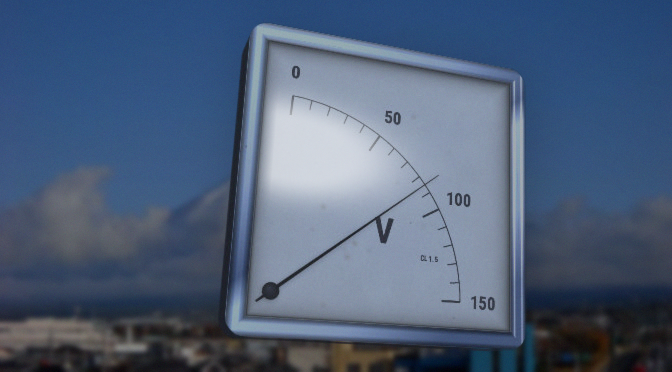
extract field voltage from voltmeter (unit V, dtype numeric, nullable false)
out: 85 V
